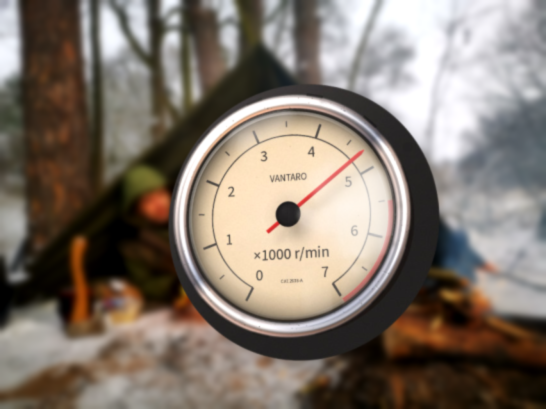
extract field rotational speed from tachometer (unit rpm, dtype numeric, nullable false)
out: 4750 rpm
